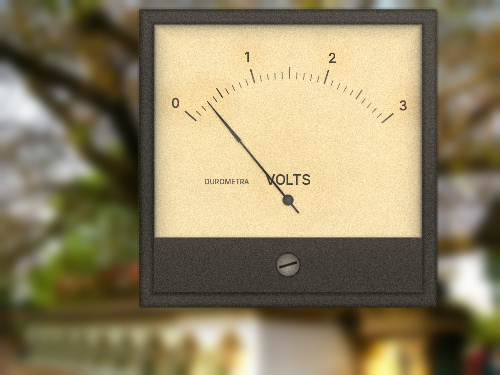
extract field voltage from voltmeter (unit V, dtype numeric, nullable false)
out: 0.3 V
